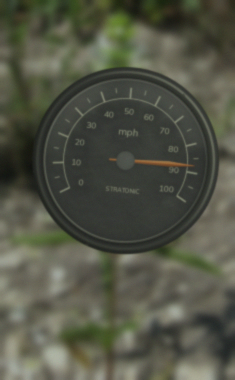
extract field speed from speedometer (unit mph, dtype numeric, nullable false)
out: 87.5 mph
